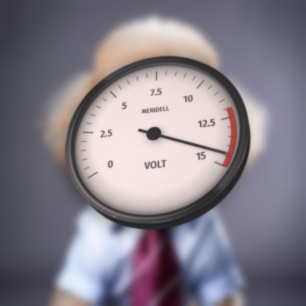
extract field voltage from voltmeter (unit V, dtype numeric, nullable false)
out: 14.5 V
